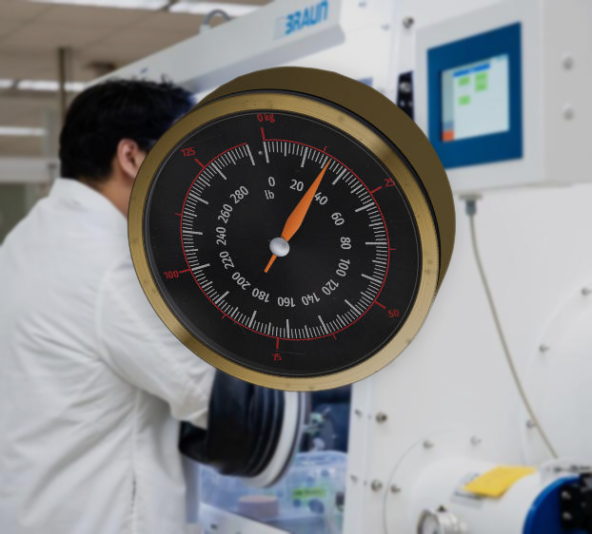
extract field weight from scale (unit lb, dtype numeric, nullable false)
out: 32 lb
